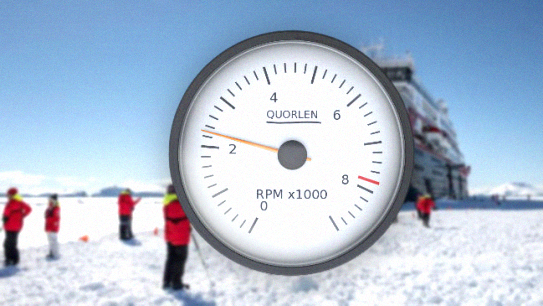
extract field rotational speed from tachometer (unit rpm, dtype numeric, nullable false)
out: 2300 rpm
